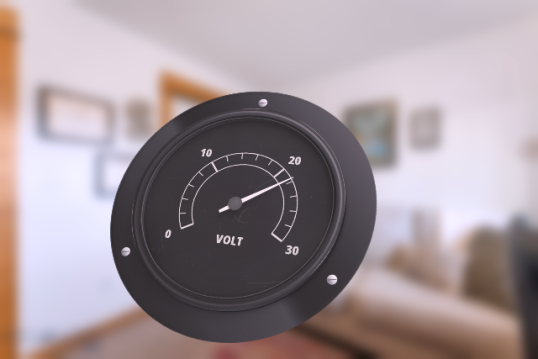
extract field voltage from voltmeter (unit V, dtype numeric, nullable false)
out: 22 V
